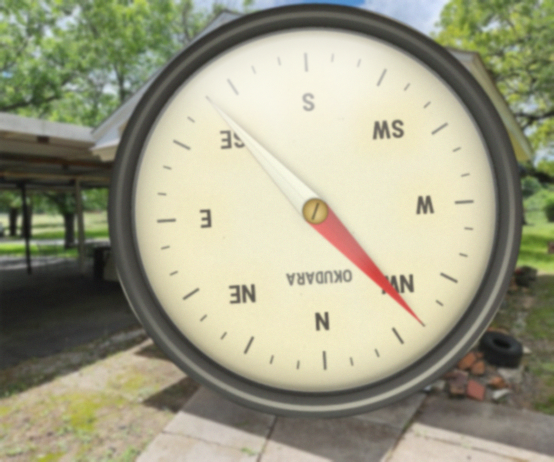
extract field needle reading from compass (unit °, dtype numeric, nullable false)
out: 320 °
